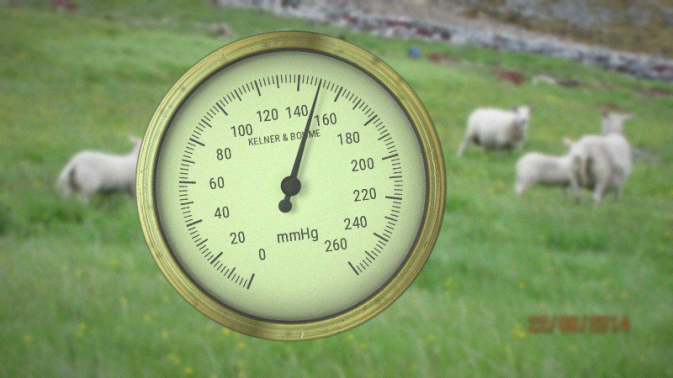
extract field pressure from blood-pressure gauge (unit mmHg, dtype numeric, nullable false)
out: 150 mmHg
